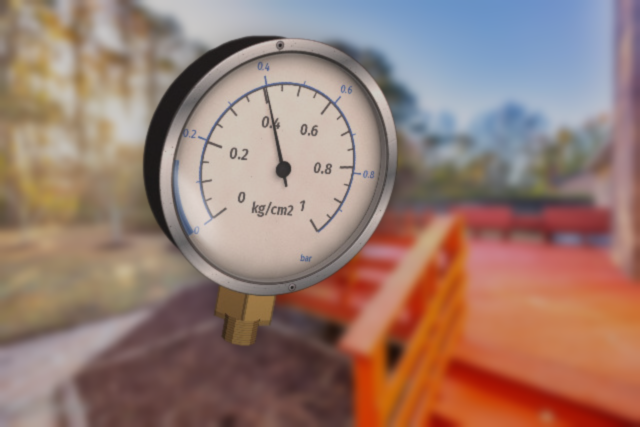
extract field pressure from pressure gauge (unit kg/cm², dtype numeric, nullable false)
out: 0.4 kg/cm²
